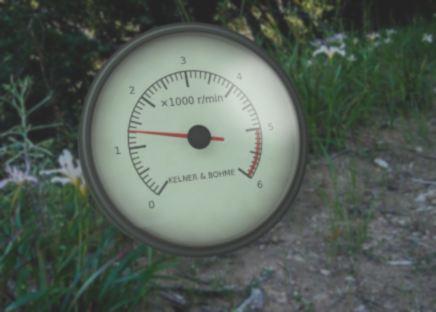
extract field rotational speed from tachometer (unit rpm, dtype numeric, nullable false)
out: 1300 rpm
